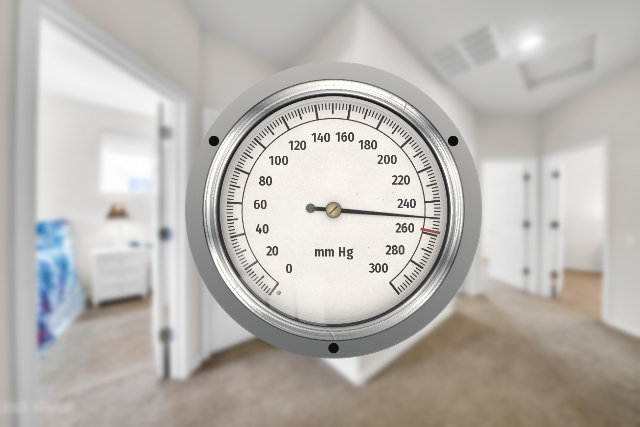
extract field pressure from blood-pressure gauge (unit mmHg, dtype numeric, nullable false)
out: 250 mmHg
